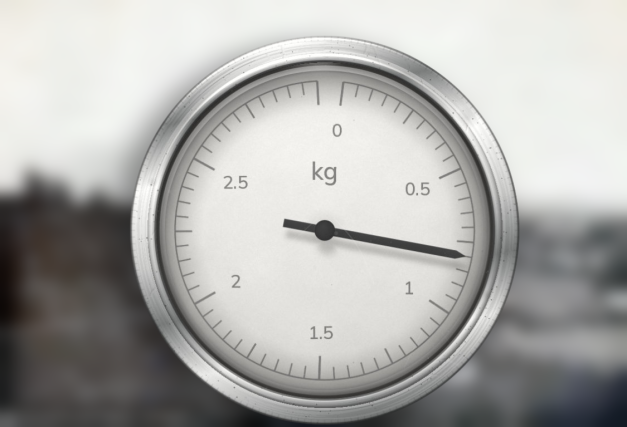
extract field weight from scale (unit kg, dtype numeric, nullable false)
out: 0.8 kg
